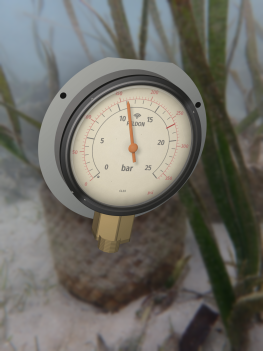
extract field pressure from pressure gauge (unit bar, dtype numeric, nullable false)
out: 11 bar
